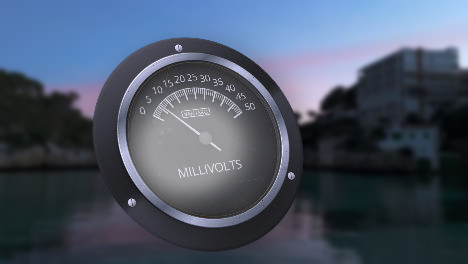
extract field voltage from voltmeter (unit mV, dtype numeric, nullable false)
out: 5 mV
